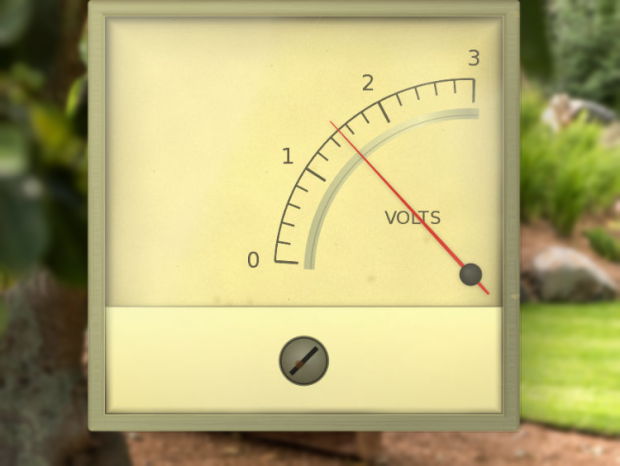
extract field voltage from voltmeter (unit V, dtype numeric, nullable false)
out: 1.5 V
